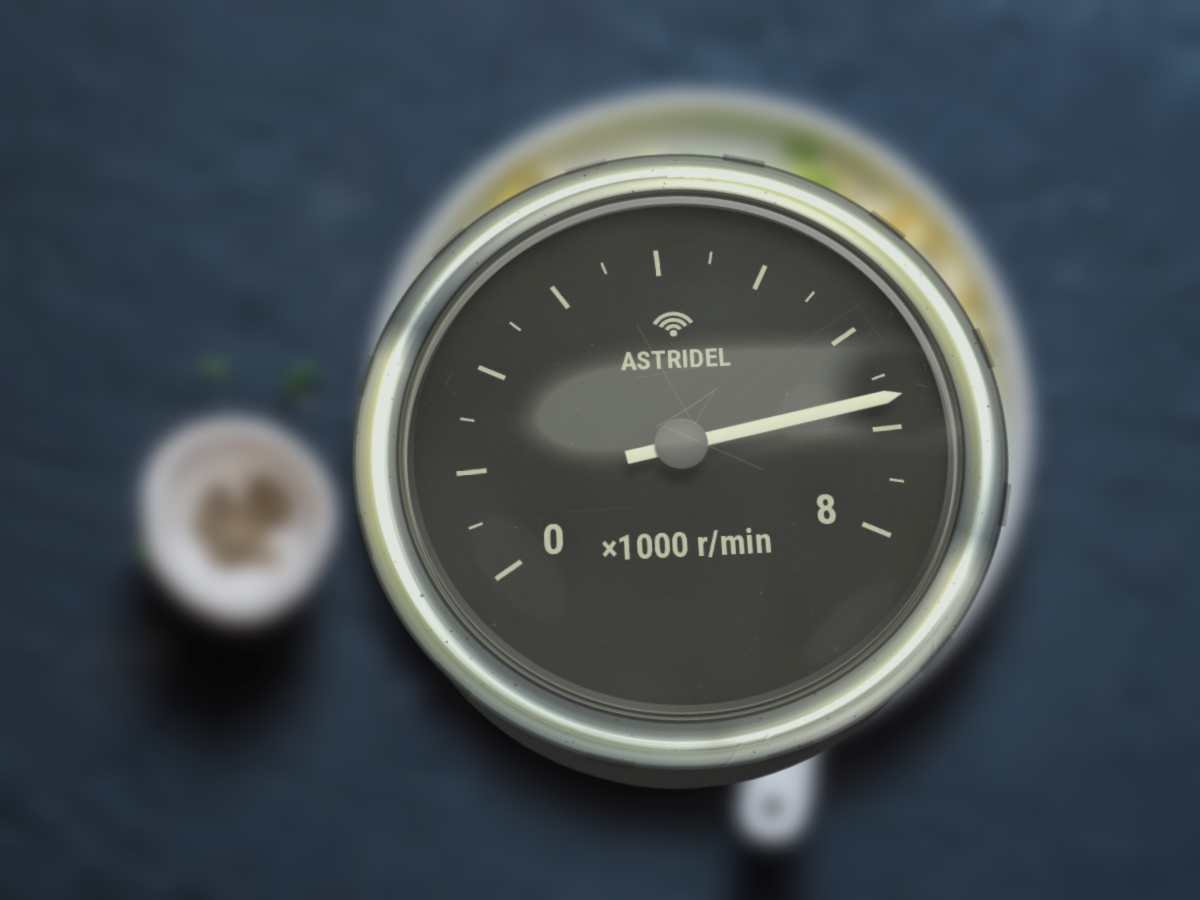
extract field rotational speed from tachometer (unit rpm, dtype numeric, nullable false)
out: 6750 rpm
